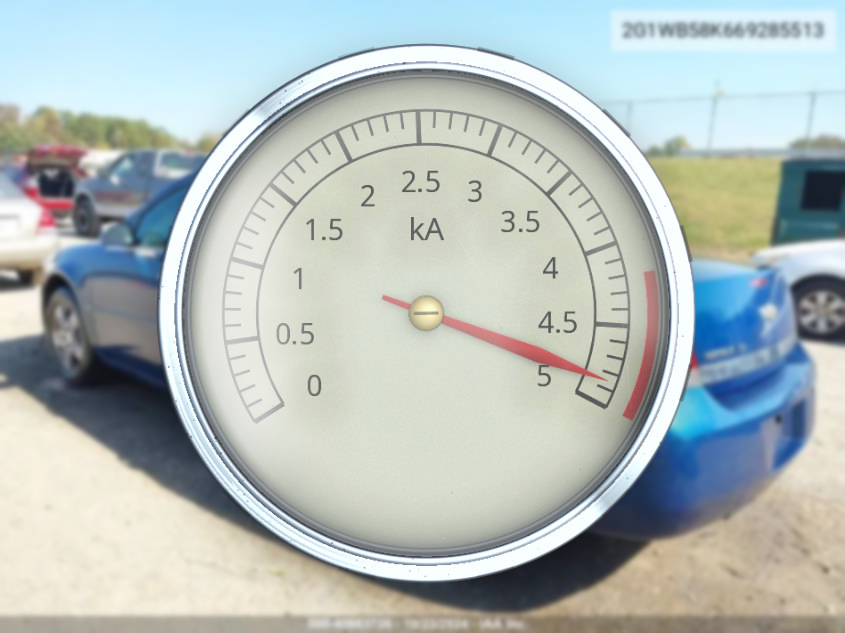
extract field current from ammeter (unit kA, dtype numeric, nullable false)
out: 4.85 kA
